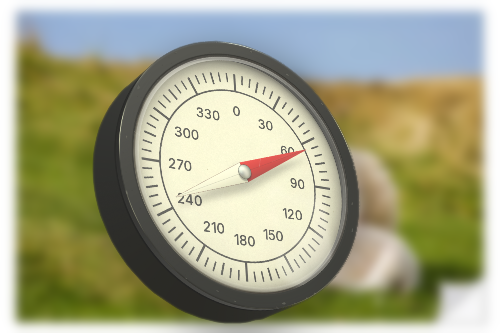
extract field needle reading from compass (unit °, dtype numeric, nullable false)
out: 65 °
